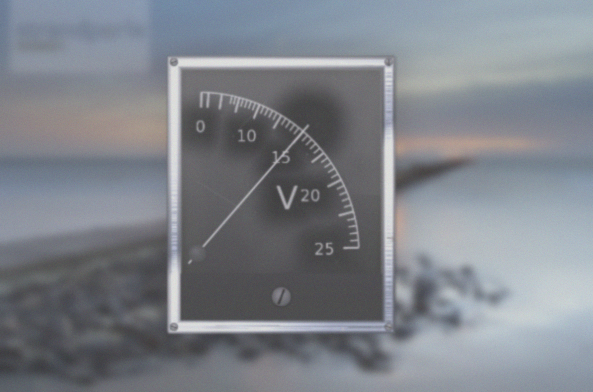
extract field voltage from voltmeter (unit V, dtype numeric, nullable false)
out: 15 V
